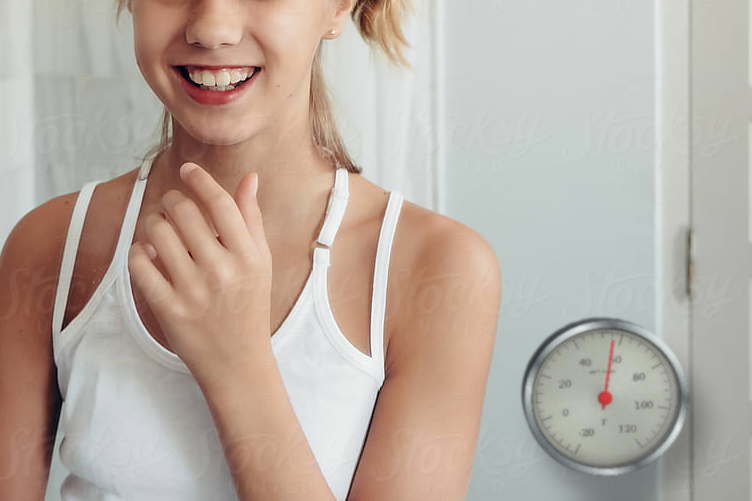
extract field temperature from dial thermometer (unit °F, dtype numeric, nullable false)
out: 56 °F
